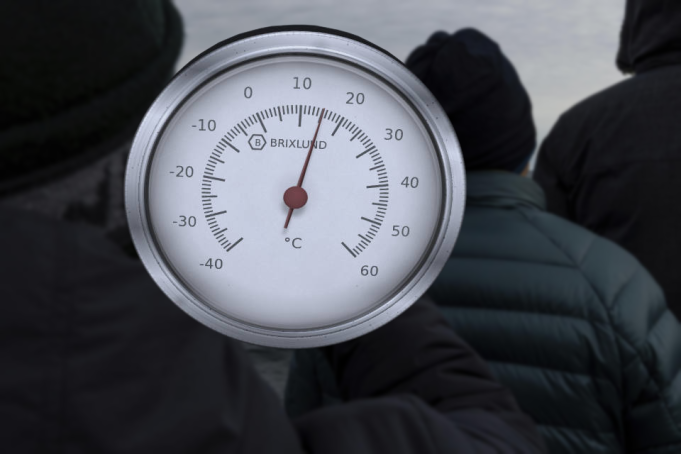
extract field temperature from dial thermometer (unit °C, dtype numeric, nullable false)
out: 15 °C
